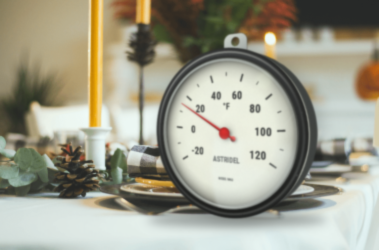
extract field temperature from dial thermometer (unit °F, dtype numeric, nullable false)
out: 15 °F
